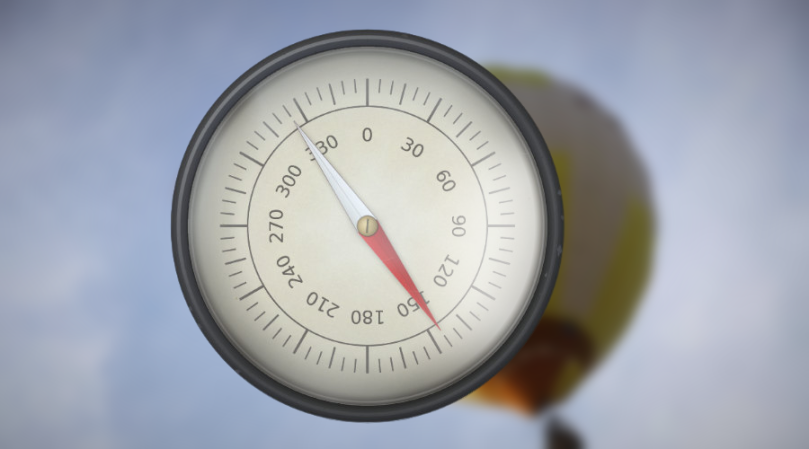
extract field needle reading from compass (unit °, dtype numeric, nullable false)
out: 145 °
